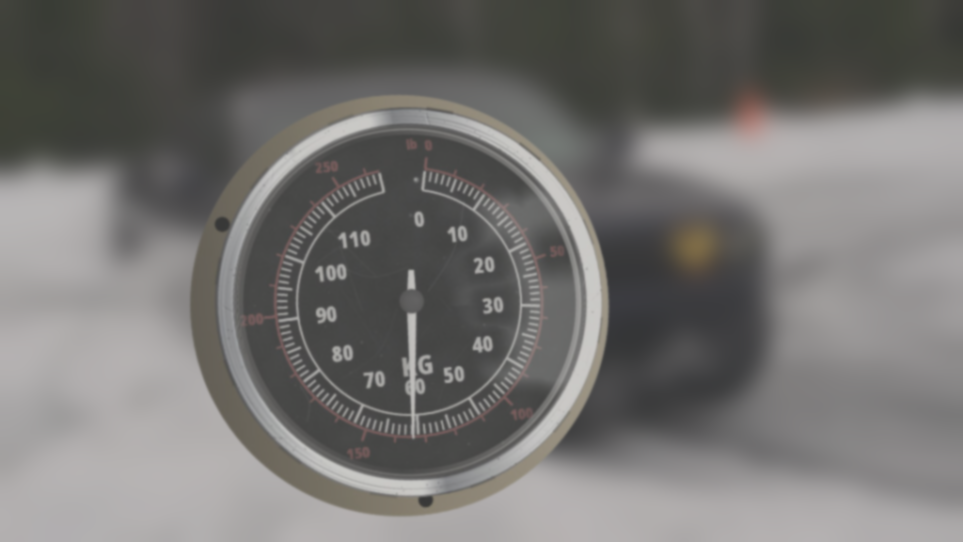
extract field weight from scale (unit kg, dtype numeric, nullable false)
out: 61 kg
